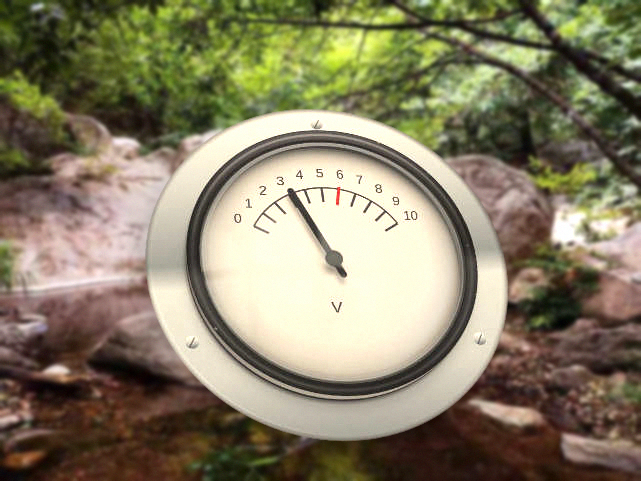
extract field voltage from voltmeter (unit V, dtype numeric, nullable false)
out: 3 V
